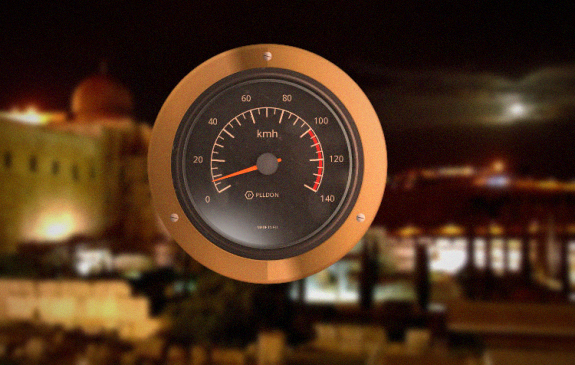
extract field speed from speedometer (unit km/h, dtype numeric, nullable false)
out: 7.5 km/h
